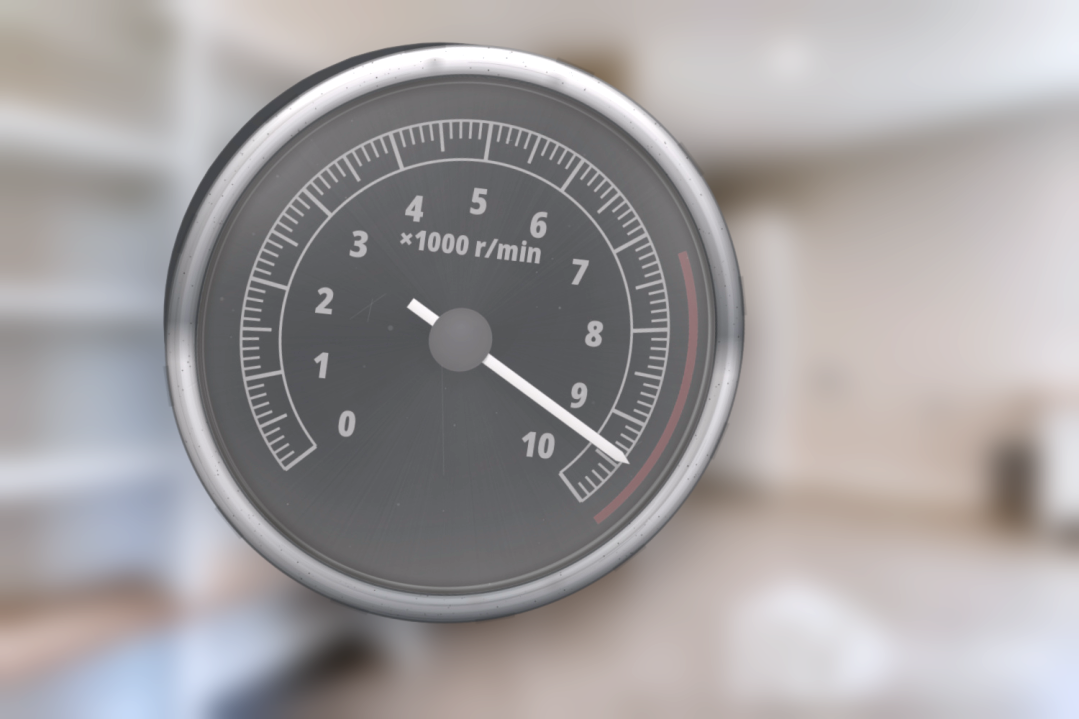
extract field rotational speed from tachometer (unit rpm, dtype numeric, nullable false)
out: 9400 rpm
